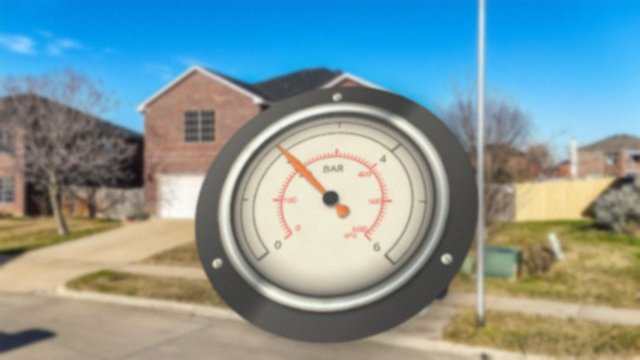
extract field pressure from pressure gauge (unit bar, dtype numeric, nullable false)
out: 2 bar
